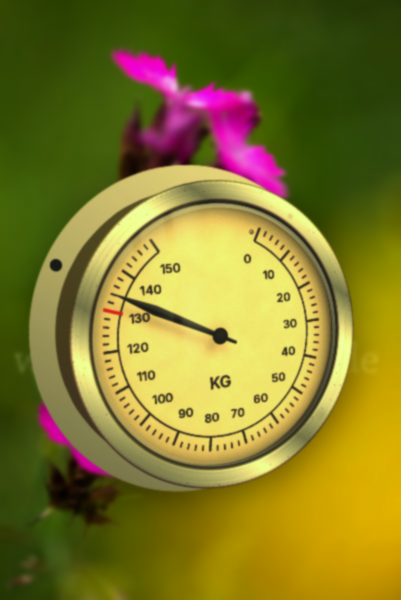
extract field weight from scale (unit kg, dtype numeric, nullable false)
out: 134 kg
